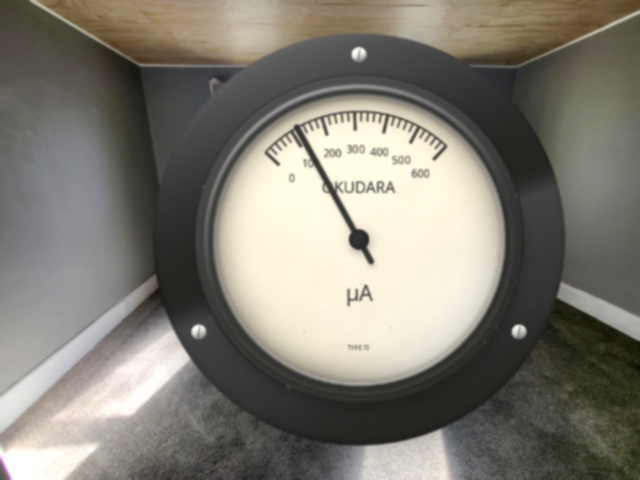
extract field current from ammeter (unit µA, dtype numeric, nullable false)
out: 120 µA
